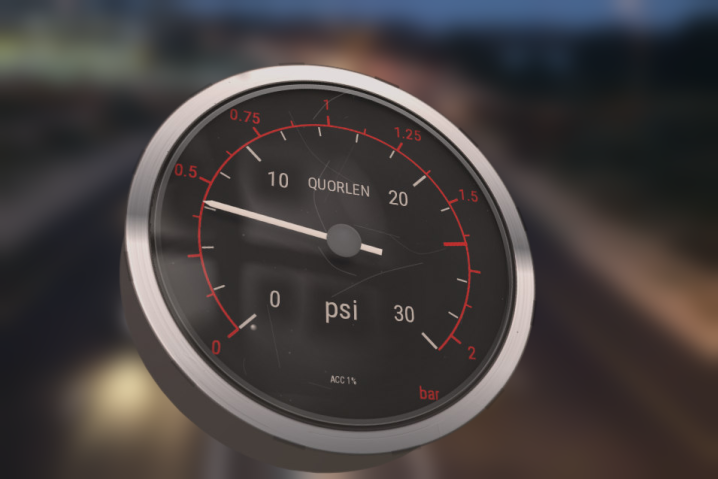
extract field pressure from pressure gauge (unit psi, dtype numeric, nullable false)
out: 6 psi
